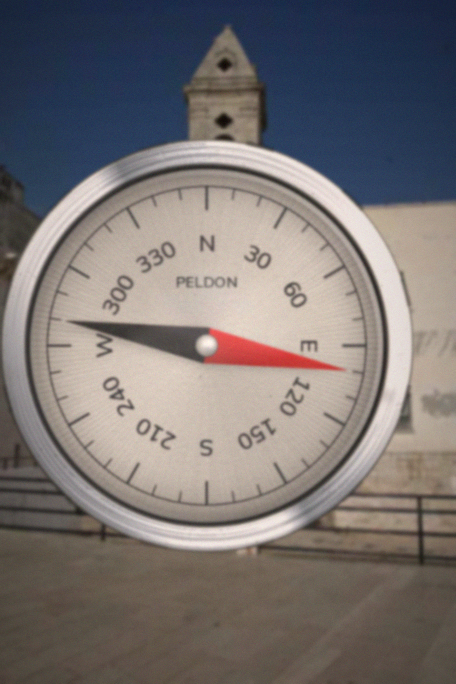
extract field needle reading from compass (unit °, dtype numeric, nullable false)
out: 100 °
